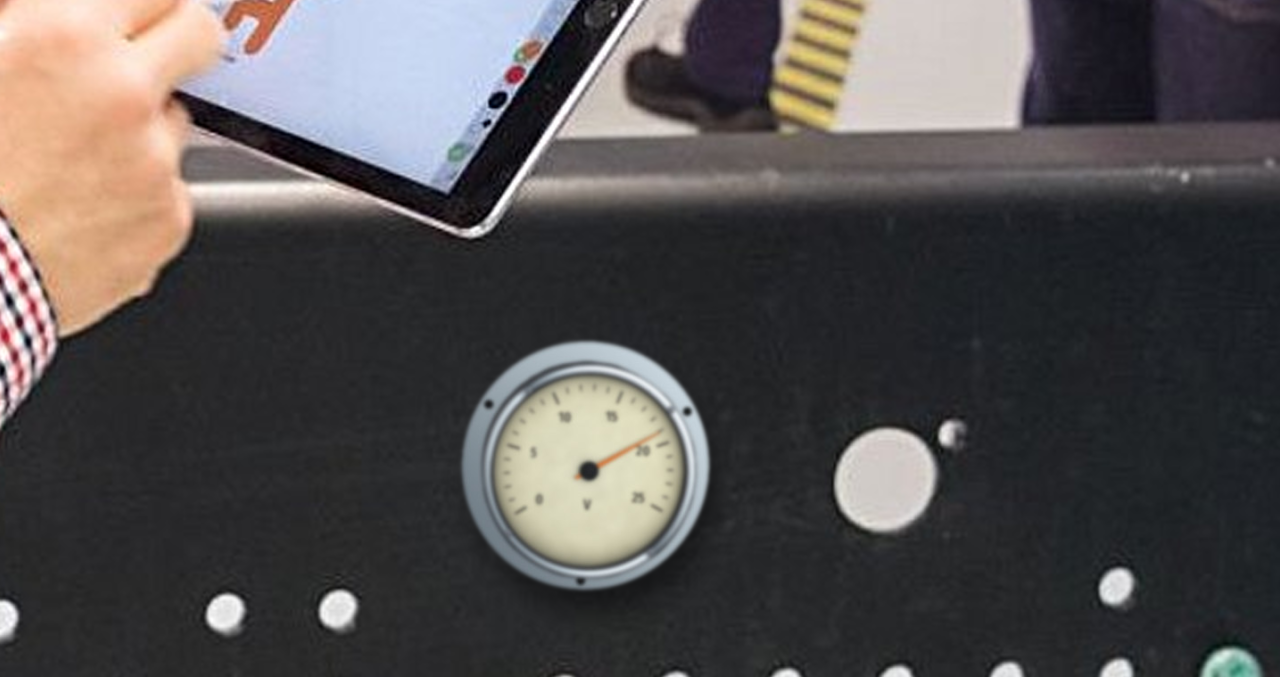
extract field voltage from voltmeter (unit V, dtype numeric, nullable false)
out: 19 V
